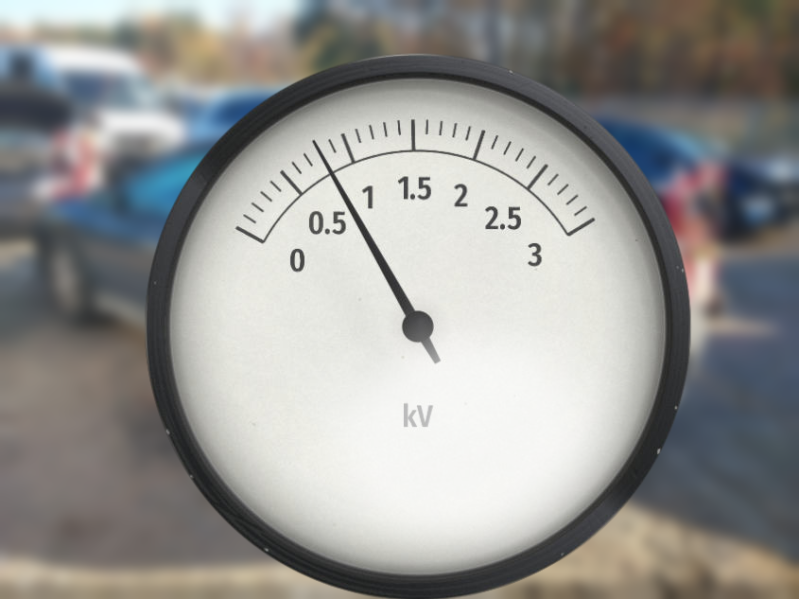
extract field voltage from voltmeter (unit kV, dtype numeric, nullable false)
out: 0.8 kV
